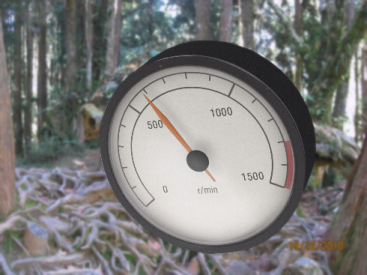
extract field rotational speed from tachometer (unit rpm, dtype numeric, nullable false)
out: 600 rpm
